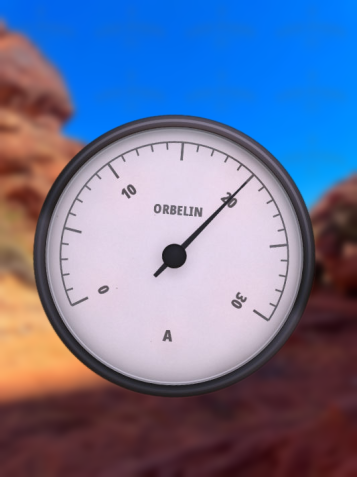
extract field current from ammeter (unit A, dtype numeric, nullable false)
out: 20 A
